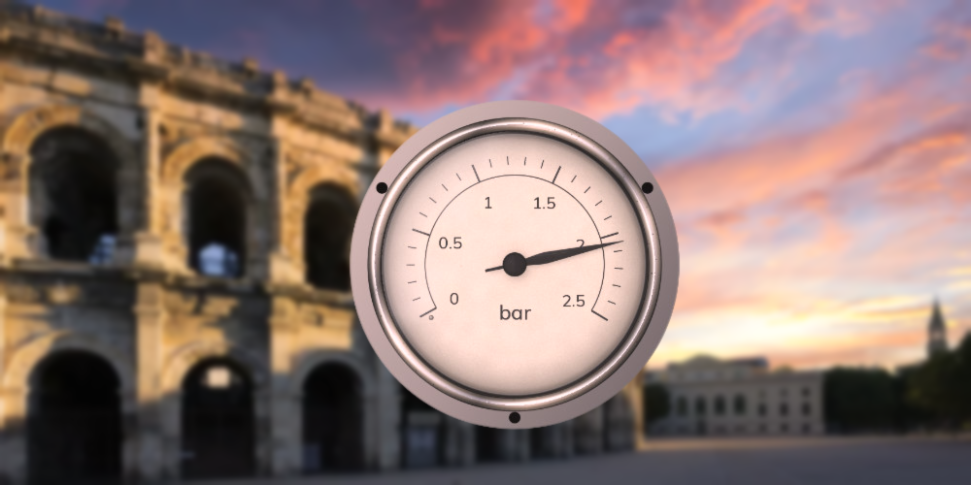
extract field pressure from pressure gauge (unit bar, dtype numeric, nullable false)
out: 2.05 bar
